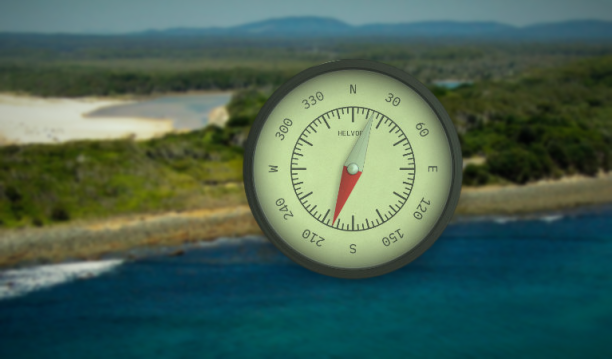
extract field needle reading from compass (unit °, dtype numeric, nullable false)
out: 200 °
